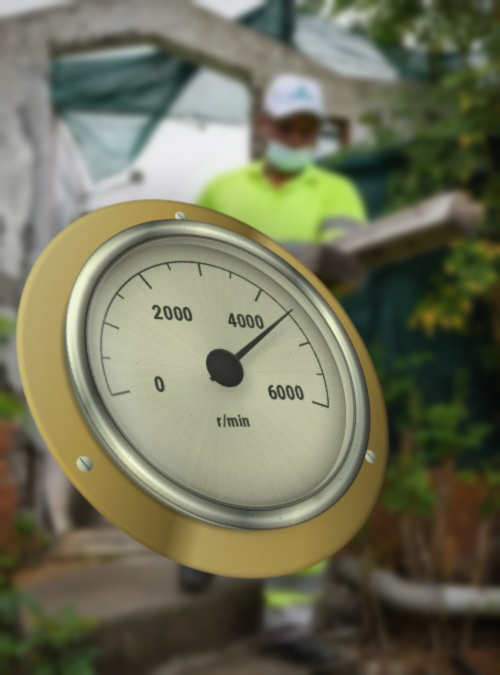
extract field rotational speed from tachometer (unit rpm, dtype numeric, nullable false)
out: 4500 rpm
